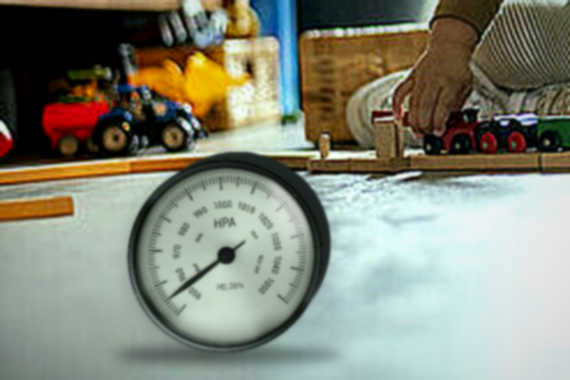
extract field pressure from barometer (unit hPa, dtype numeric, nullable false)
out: 955 hPa
